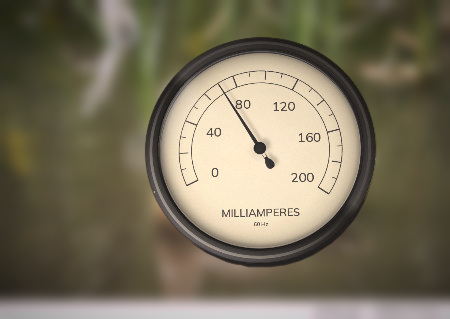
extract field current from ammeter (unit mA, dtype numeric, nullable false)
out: 70 mA
